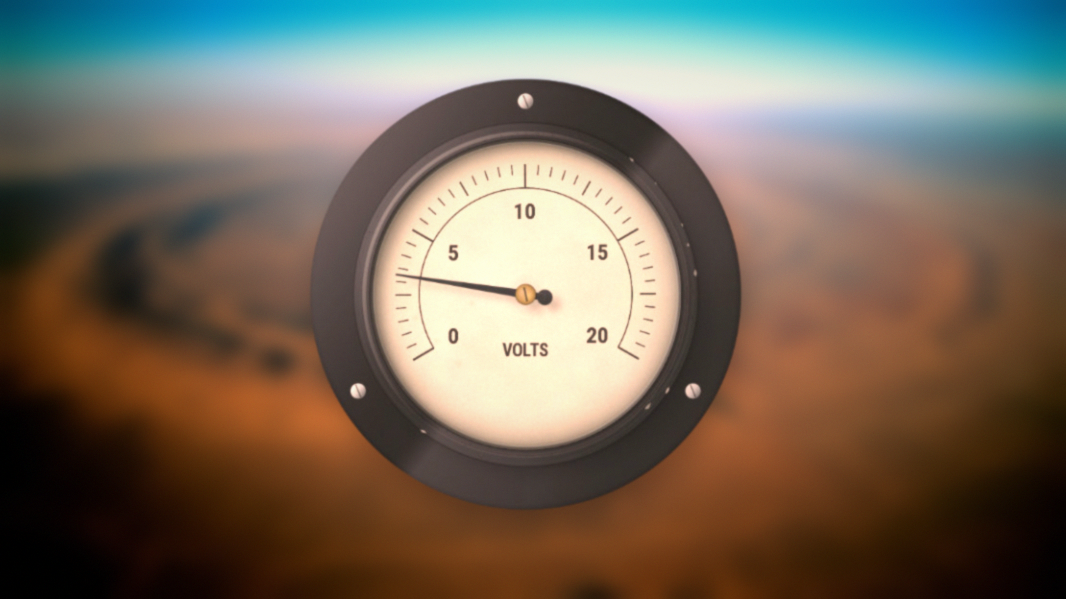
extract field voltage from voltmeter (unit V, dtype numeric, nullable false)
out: 3.25 V
